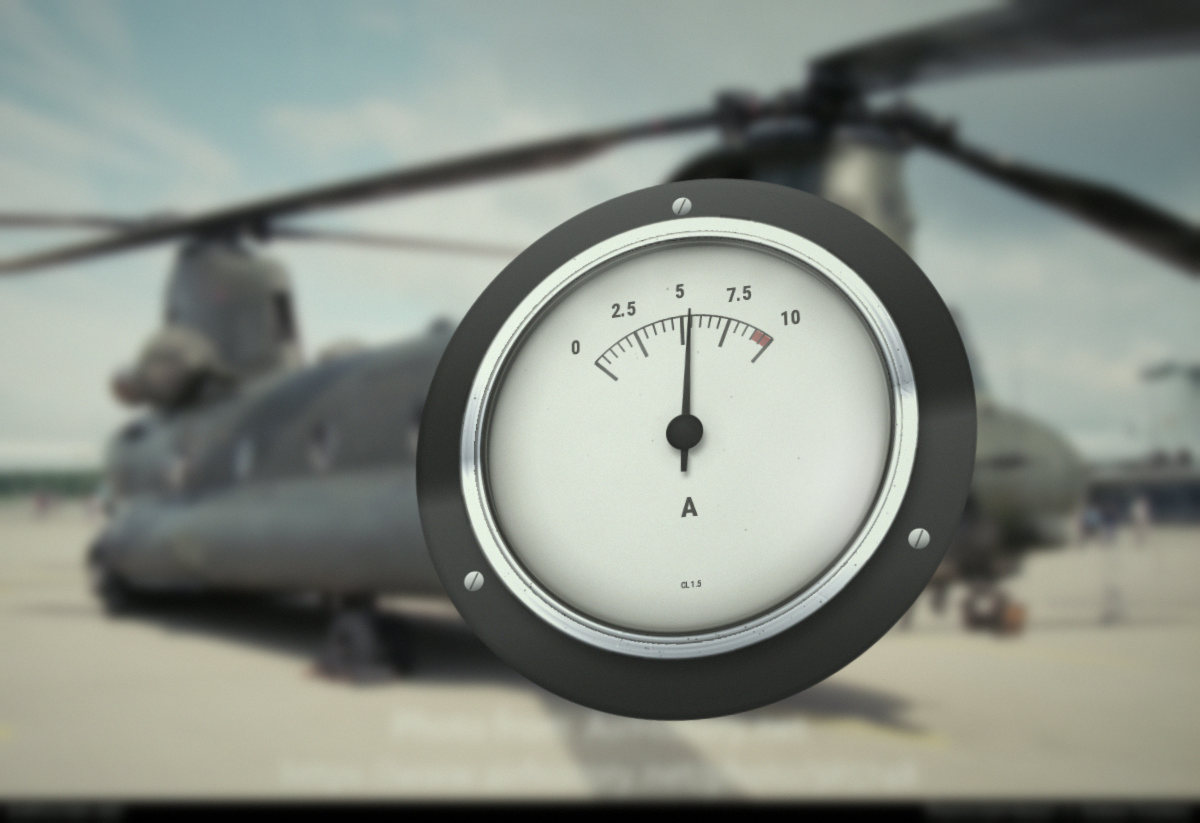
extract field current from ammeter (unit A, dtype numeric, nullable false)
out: 5.5 A
